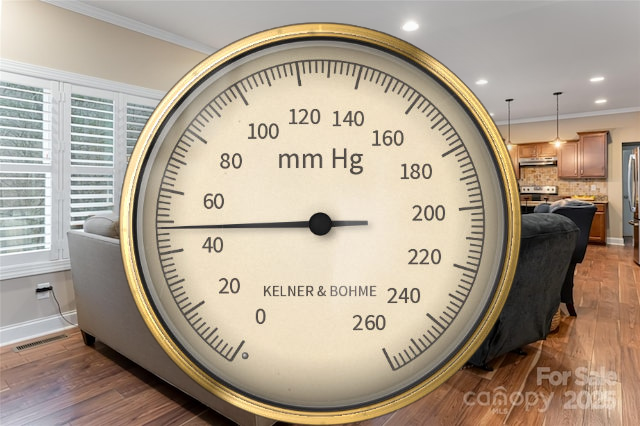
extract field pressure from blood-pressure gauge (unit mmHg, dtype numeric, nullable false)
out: 48 mmHg
